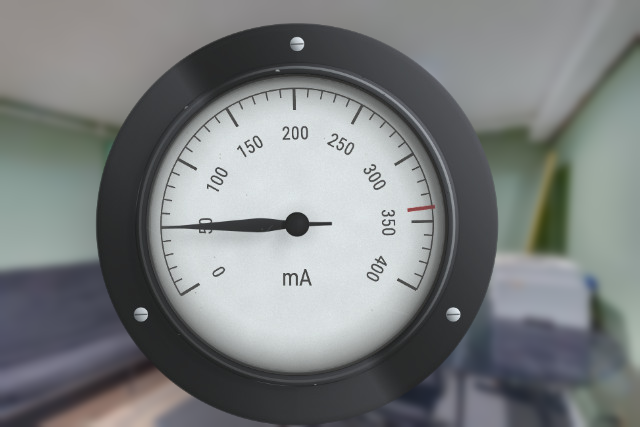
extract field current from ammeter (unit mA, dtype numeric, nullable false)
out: 50 mA
